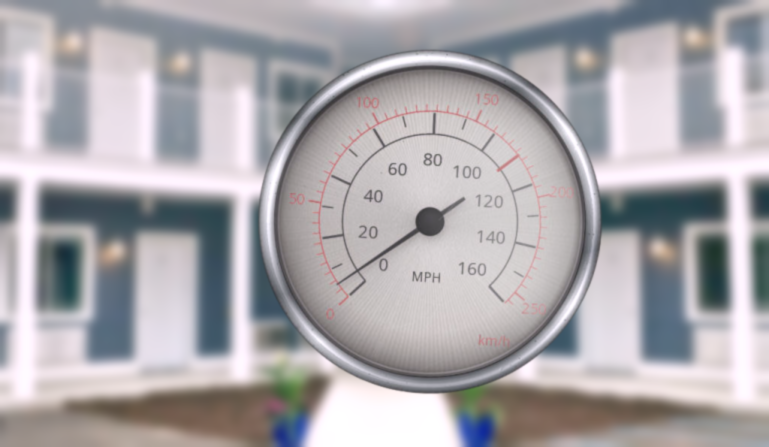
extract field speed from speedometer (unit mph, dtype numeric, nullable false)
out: 5 mph
